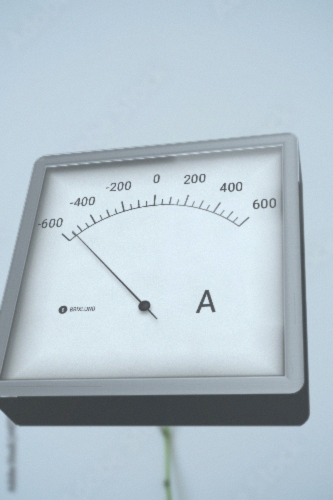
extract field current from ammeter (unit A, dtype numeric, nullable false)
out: -550 A
